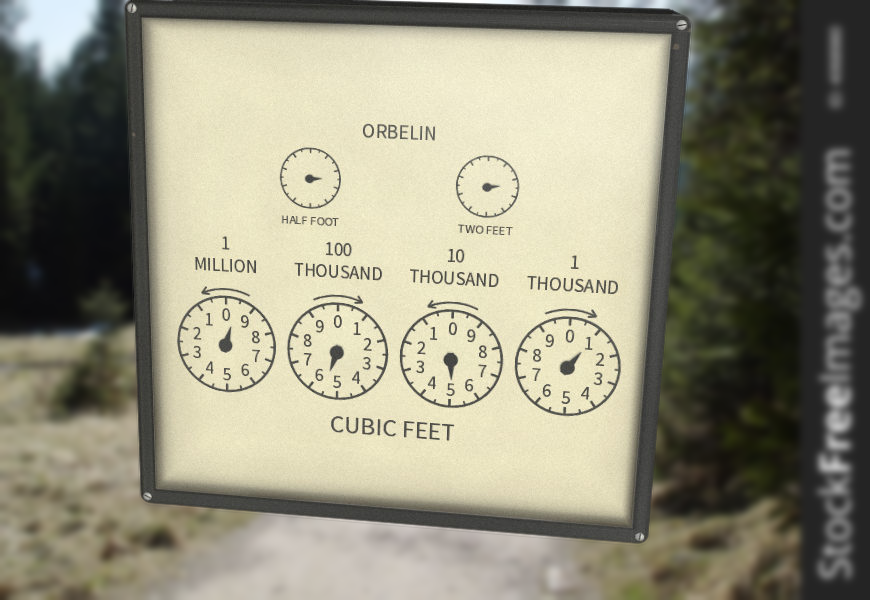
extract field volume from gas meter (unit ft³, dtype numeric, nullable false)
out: 955100 ft³
